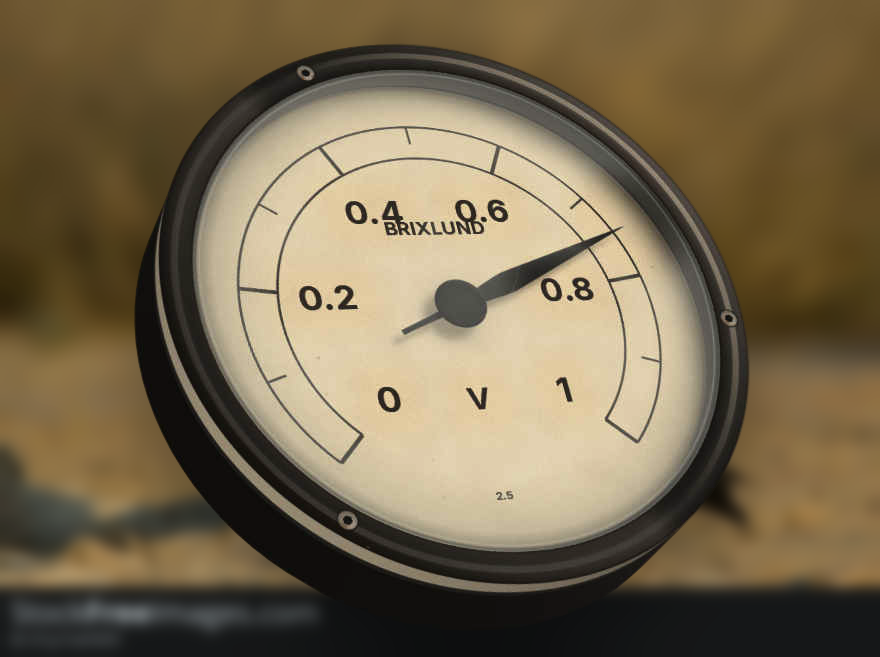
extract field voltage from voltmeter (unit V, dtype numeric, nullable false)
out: 0.75 V
